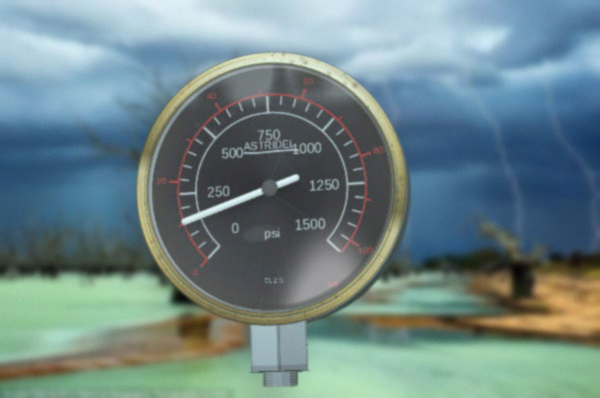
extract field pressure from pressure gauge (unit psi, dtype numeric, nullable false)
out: 150 psi
